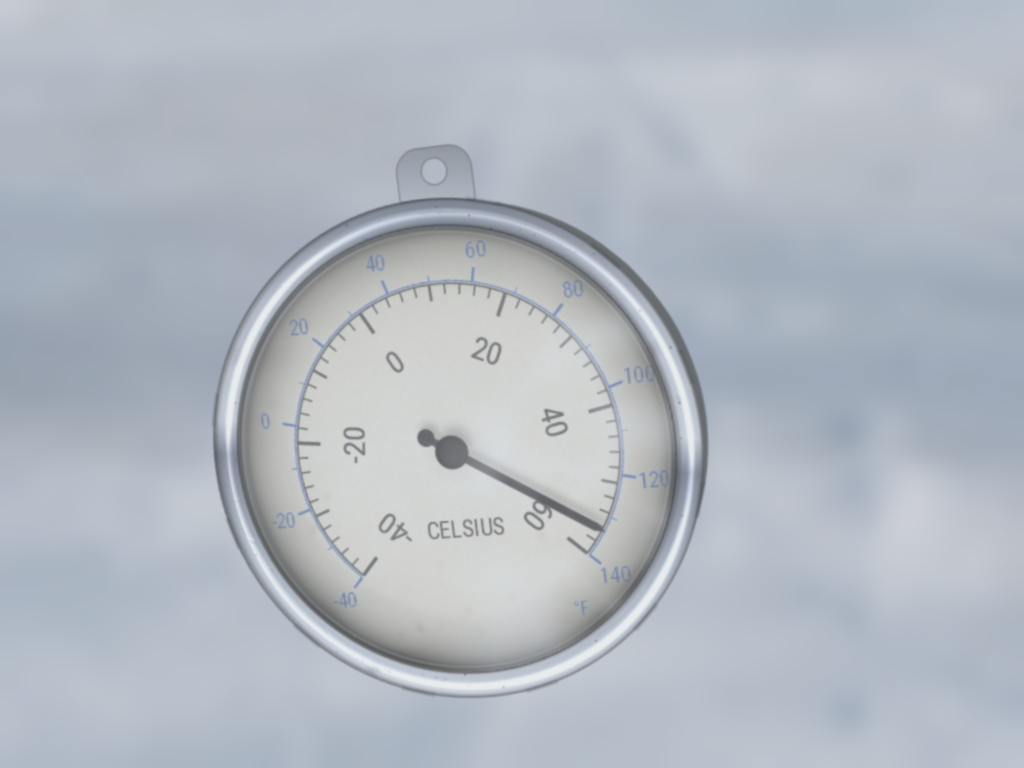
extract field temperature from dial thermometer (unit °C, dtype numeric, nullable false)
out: 56 °C
